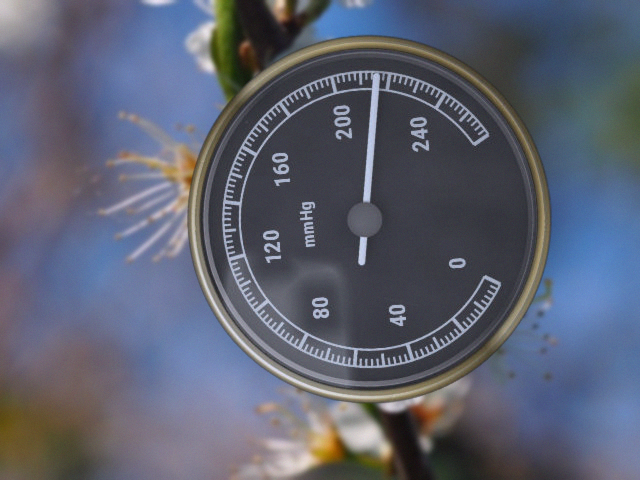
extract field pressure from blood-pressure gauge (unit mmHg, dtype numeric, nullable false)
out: 216 mmHg
